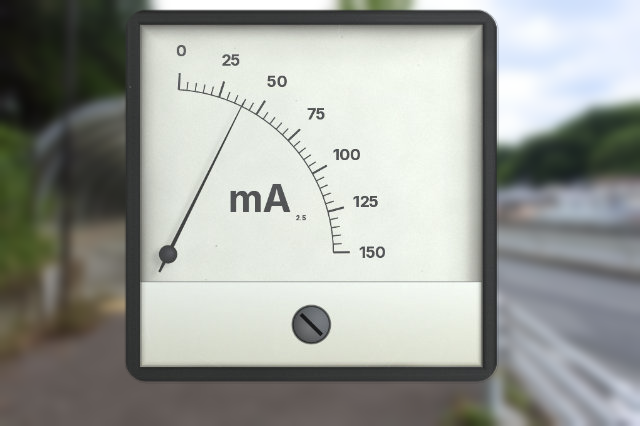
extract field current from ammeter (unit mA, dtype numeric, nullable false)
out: 40 mA
